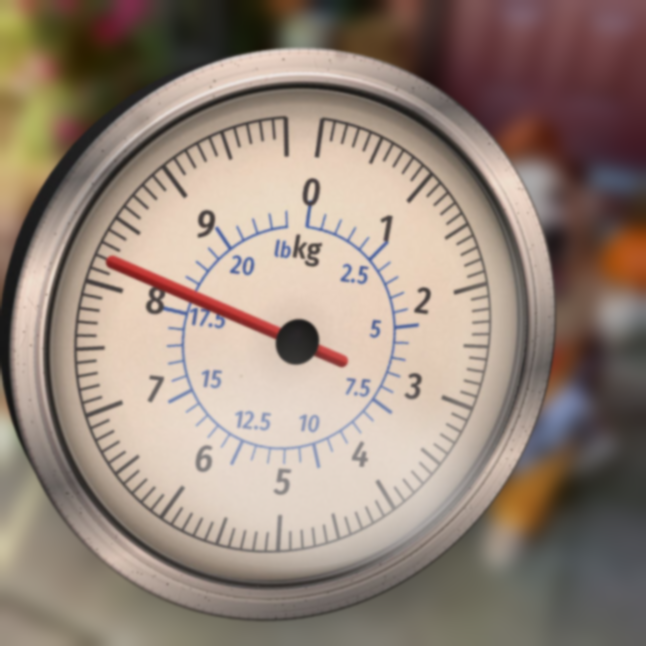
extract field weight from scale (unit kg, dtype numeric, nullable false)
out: 8.2 kg
